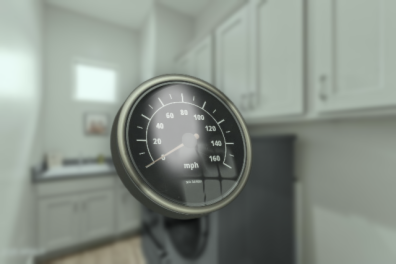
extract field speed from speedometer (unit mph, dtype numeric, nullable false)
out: 0 mph
